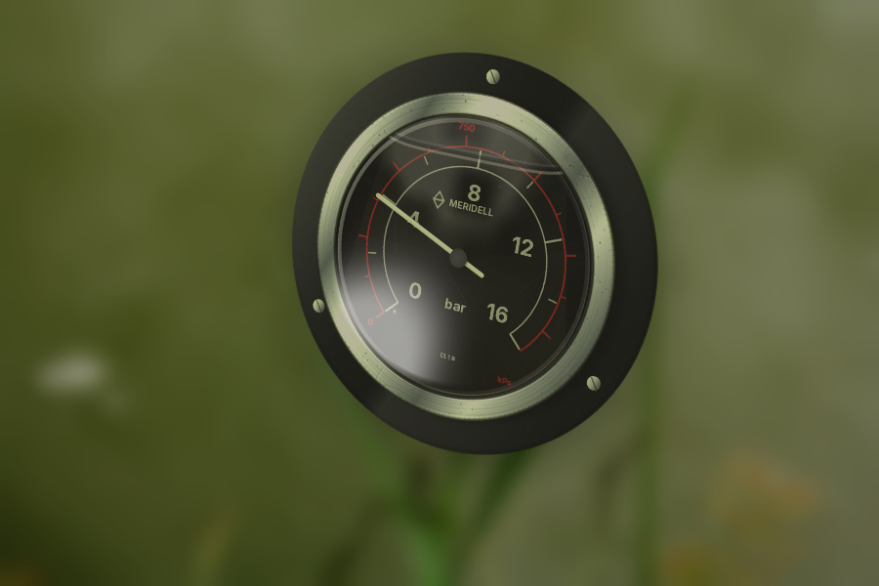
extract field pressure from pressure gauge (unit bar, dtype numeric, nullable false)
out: 4 bar
